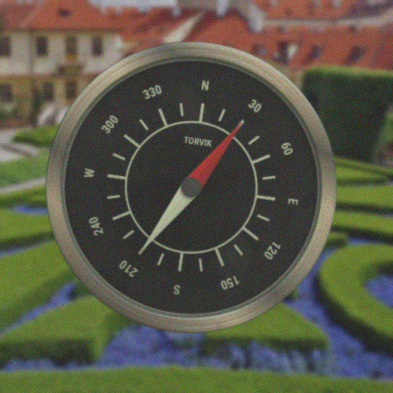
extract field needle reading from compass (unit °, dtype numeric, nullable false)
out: 30 °
